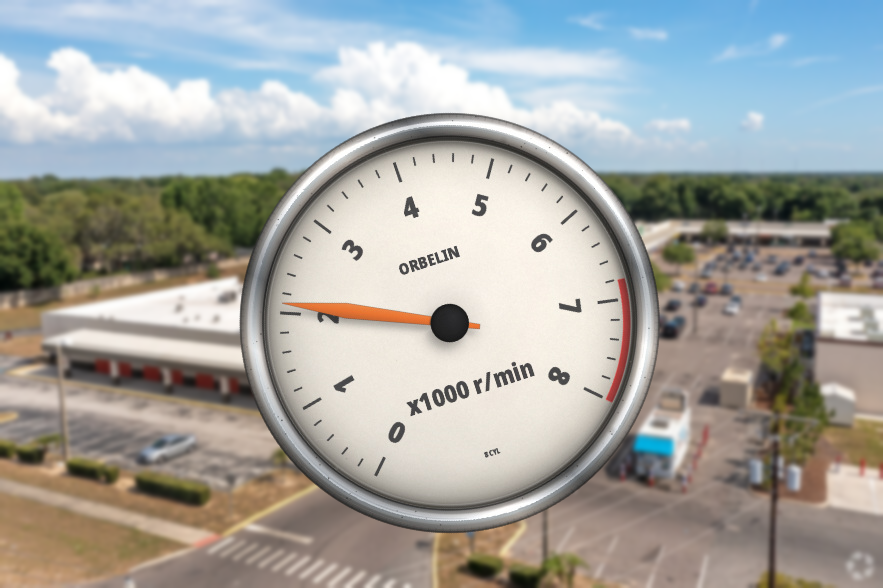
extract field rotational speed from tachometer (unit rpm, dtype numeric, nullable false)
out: 2100 rpm
